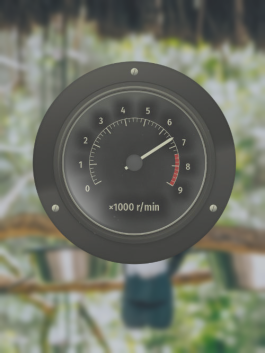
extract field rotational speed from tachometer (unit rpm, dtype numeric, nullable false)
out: 6600 rpm
